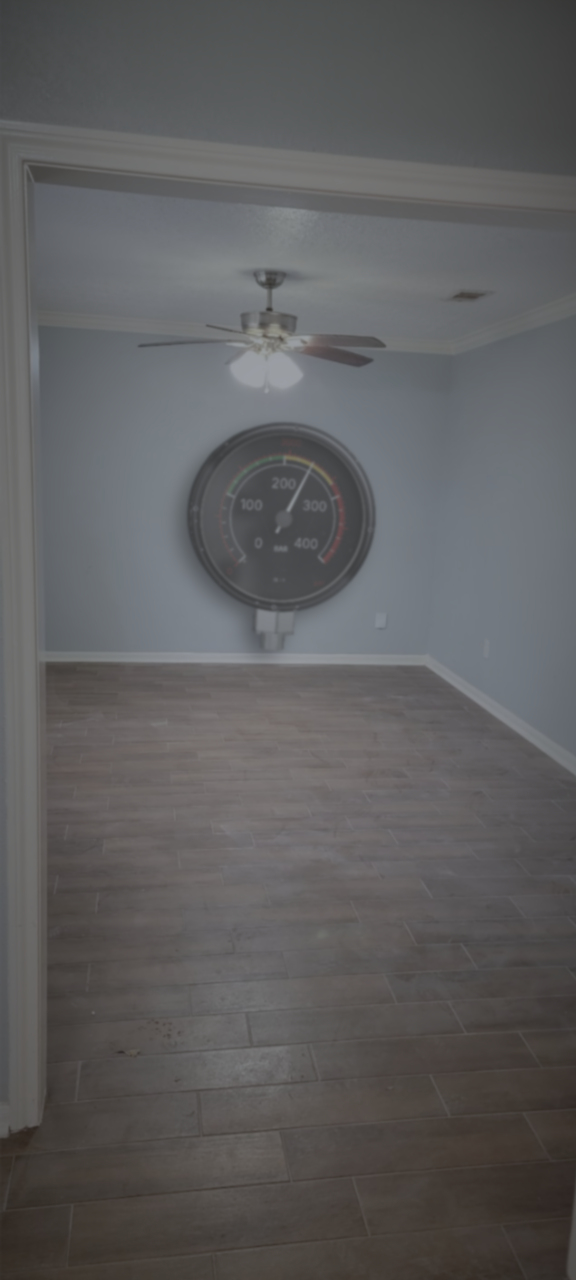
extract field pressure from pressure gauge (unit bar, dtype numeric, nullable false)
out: 240 bar
